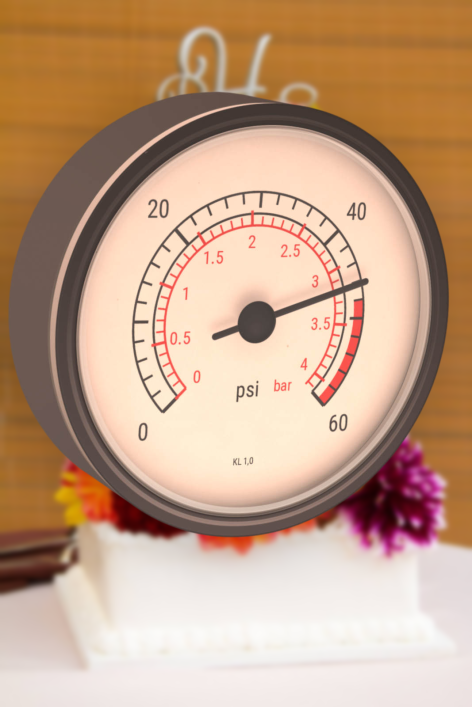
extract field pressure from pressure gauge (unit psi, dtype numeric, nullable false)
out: 46 psi
